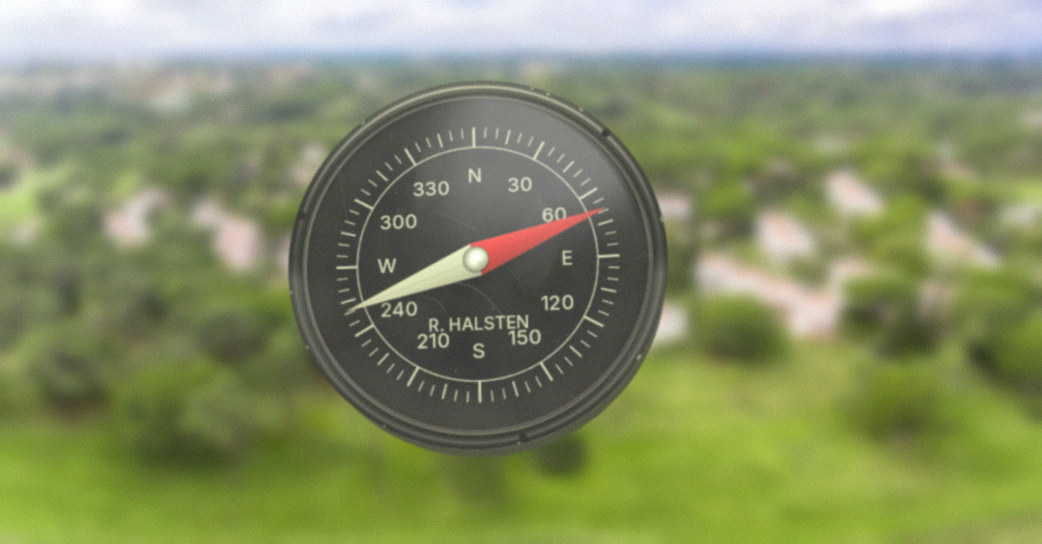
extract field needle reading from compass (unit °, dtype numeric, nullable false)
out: 70 °
